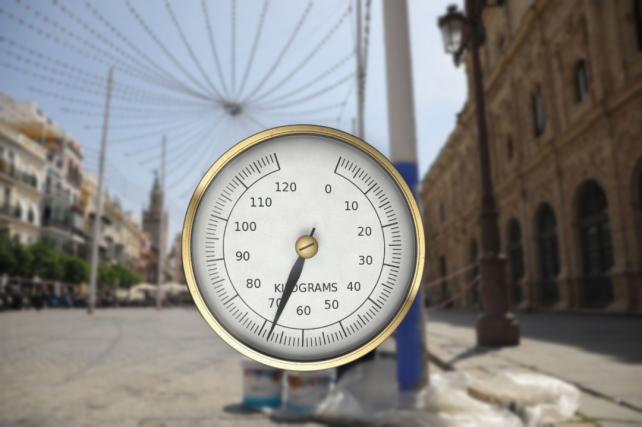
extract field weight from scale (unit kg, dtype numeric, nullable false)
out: 68 kg
